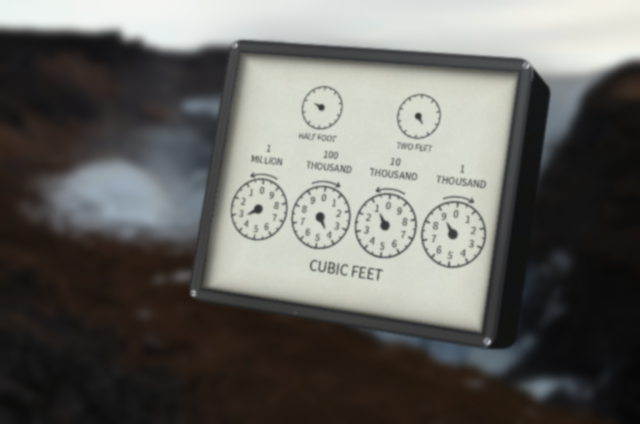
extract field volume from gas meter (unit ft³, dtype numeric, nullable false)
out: 340900 ft³
